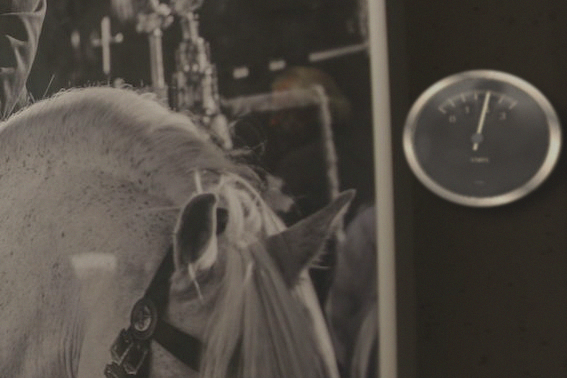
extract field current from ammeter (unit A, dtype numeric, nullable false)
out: 2 A
